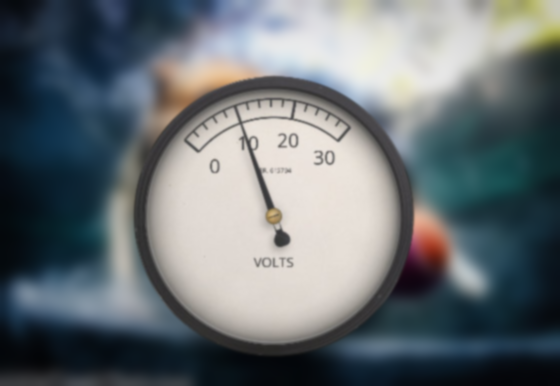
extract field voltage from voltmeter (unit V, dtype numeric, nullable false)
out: 10 V
